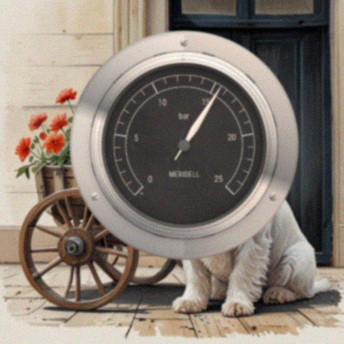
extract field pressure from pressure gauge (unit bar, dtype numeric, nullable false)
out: 15.5 bar
